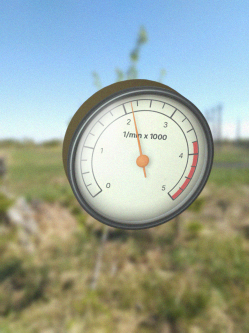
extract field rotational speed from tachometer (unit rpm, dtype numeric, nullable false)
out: 2125 rpm
